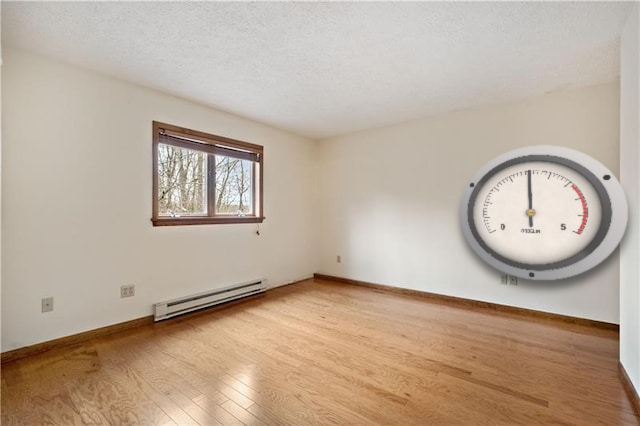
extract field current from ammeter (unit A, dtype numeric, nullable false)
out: 2.5 A
